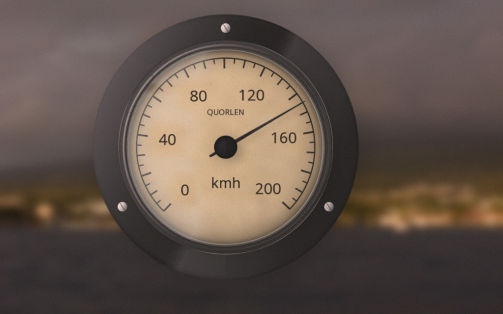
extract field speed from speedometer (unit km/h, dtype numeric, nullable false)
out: 145 km/h
